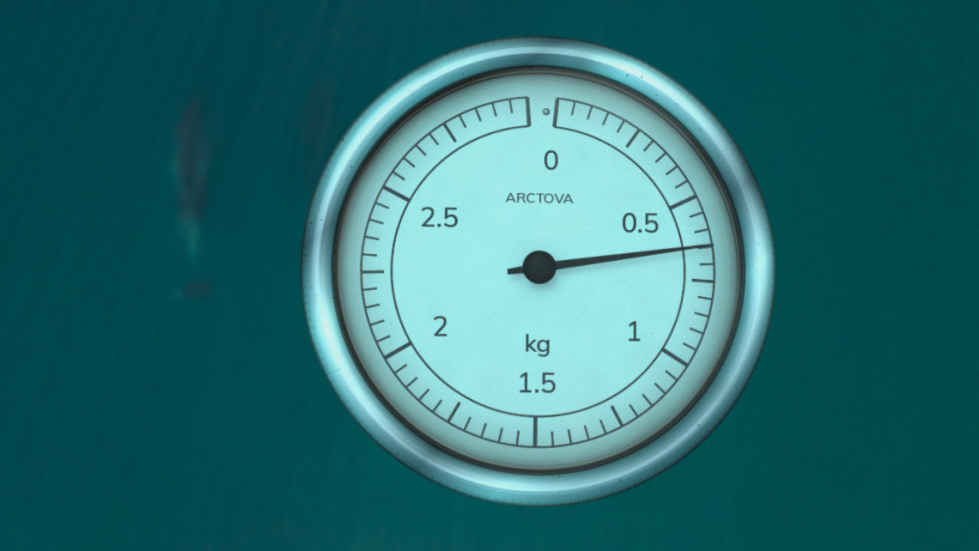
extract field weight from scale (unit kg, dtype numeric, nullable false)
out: 0.65 kg
